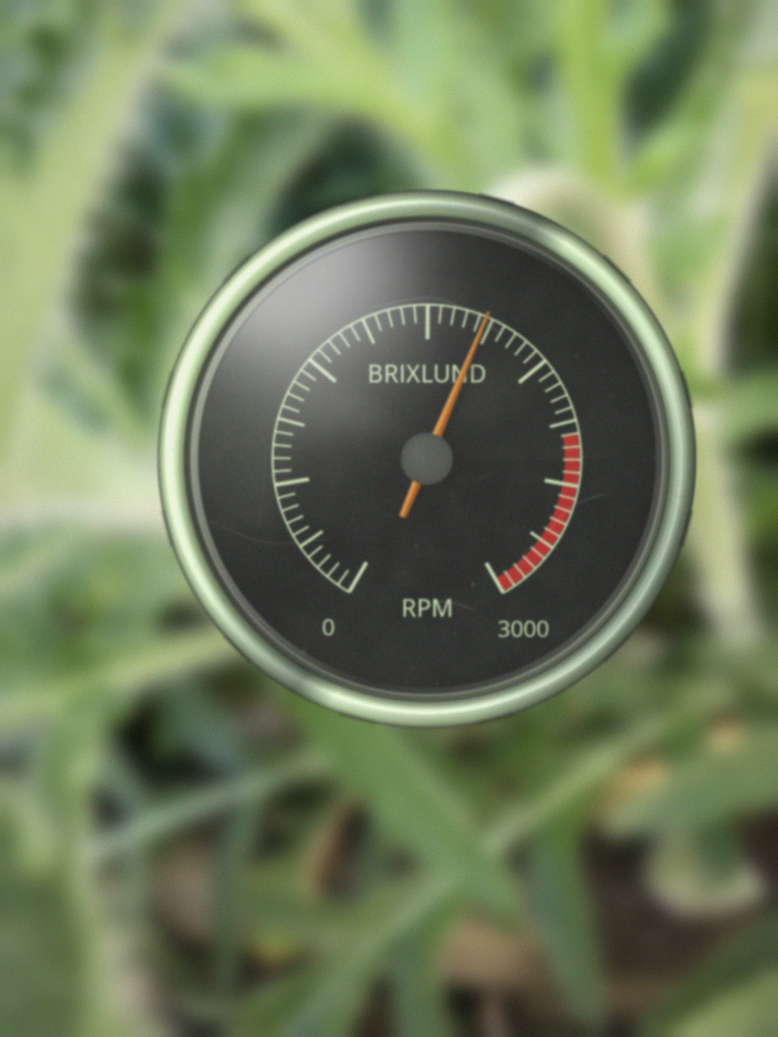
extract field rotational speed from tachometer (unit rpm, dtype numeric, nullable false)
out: 1725 rpm
